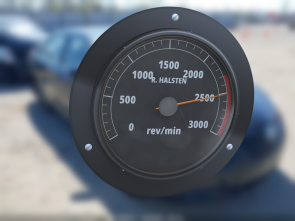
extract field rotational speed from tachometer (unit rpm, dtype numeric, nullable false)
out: 2500 rpm
